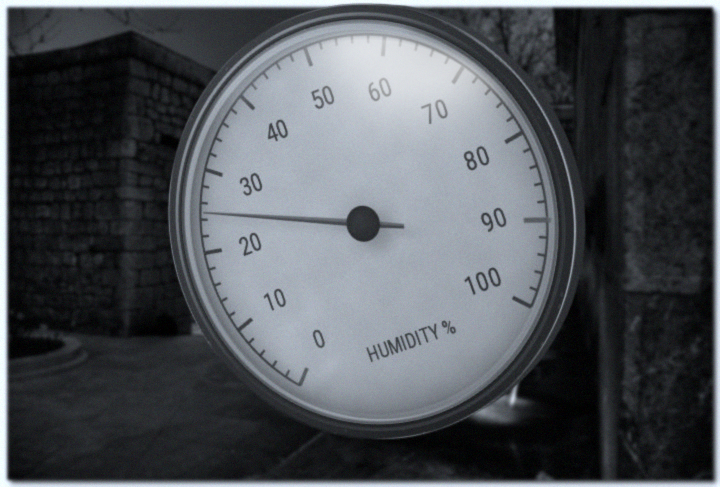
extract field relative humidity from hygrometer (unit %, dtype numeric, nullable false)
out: 25 %
